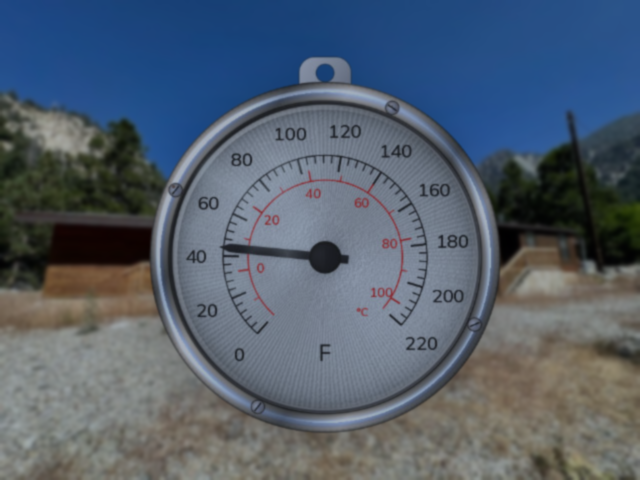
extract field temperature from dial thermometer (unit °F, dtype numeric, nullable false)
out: 44 °F
